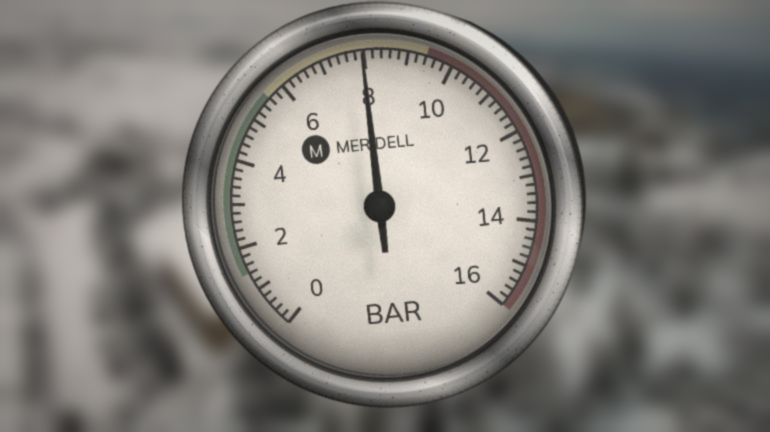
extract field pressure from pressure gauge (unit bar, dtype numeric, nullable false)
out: 8 bar
